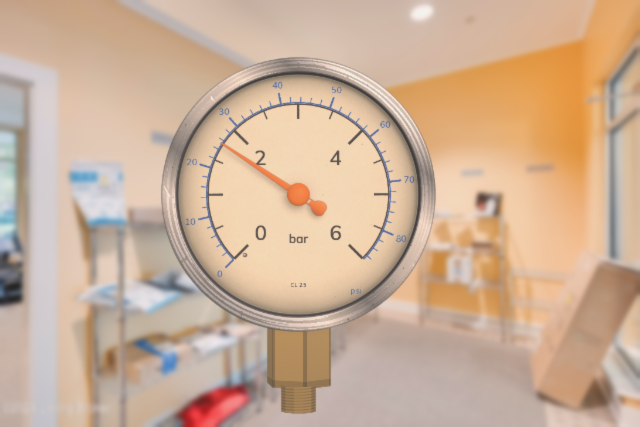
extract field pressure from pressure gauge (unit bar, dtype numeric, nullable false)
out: 1.75 bar
